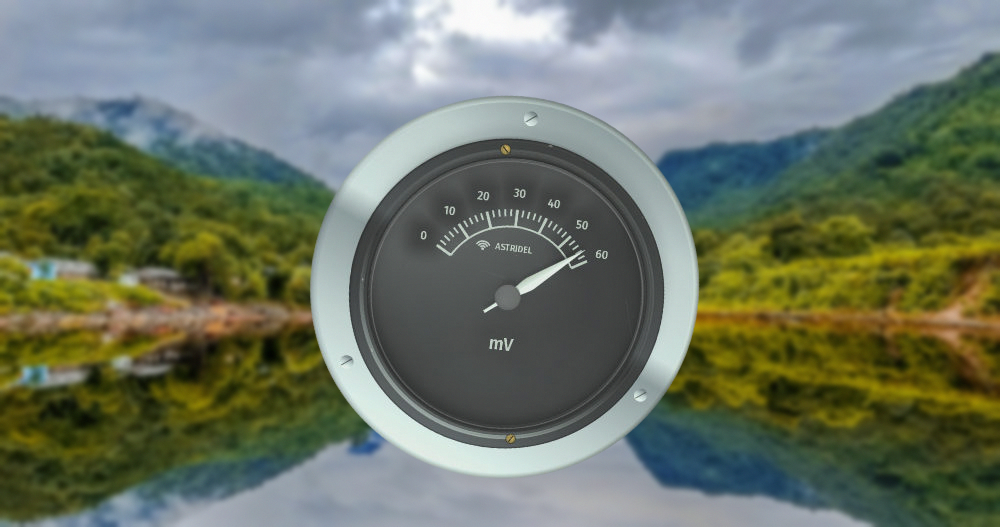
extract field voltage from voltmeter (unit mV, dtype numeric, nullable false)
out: 56 mV
